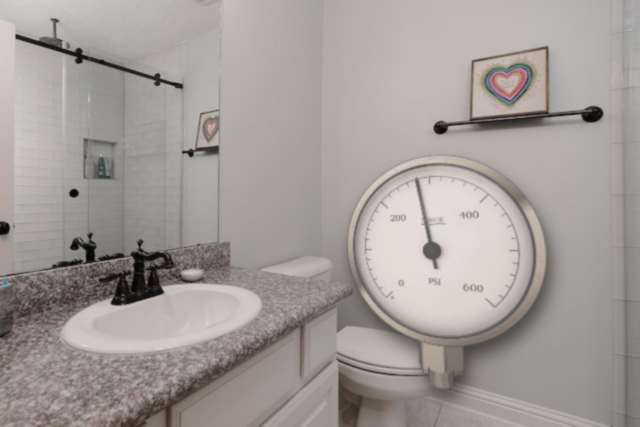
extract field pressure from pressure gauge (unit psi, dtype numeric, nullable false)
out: 280 psi
